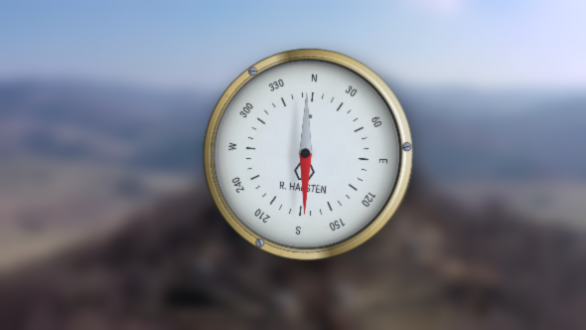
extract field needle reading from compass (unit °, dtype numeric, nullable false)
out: 175 °
